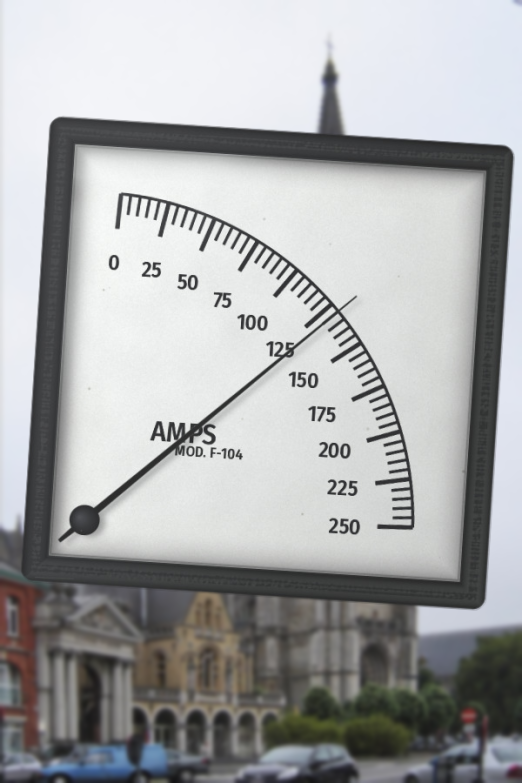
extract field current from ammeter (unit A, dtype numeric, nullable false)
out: 130 A
